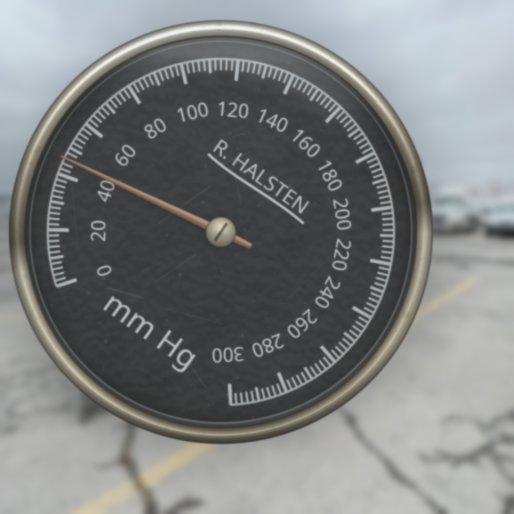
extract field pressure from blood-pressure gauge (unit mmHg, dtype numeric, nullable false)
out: 46 mmHg
